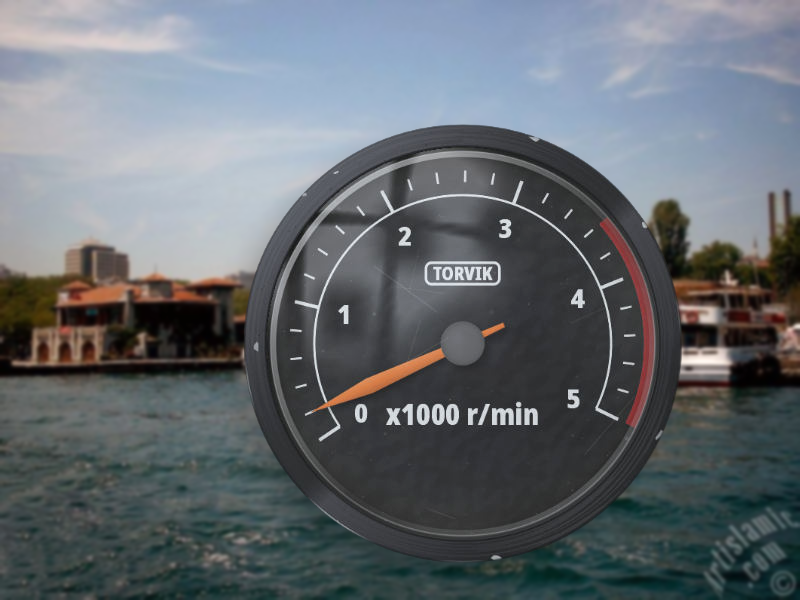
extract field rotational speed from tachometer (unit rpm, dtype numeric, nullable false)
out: 200 rpm
